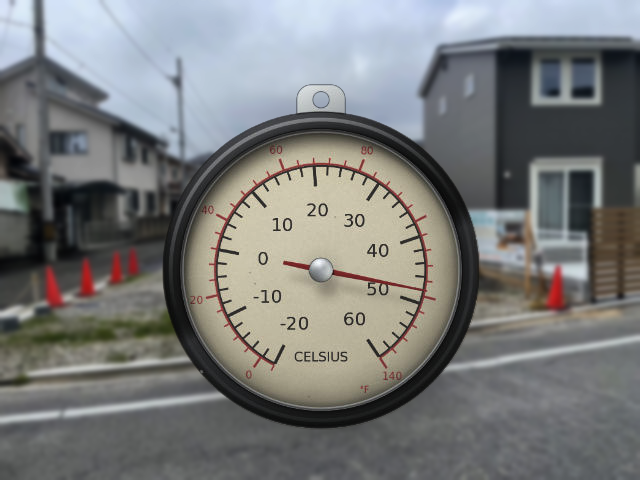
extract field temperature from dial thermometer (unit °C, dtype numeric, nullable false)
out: 48 °C
